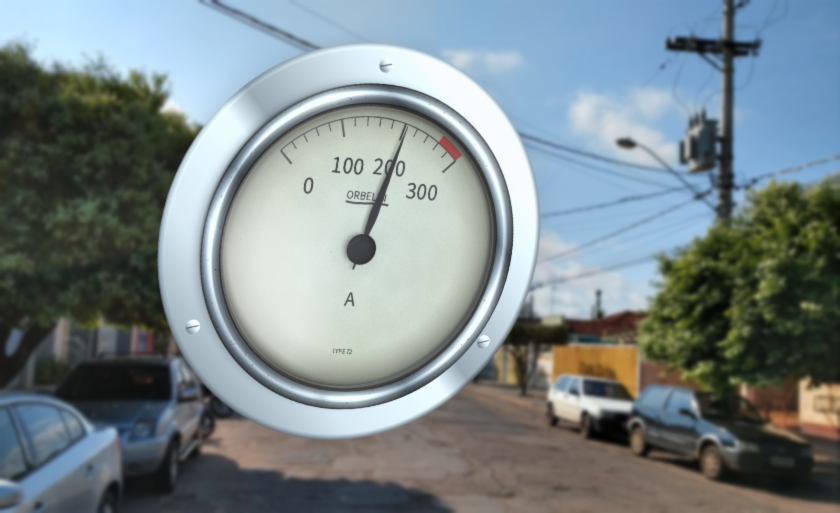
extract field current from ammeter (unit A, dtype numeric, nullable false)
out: 200 A
